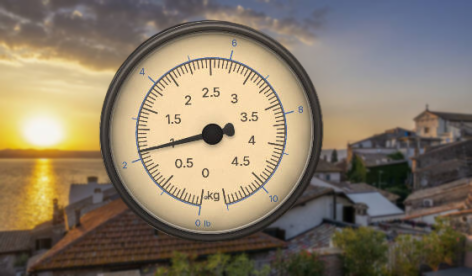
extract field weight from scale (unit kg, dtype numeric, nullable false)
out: 1 kg
